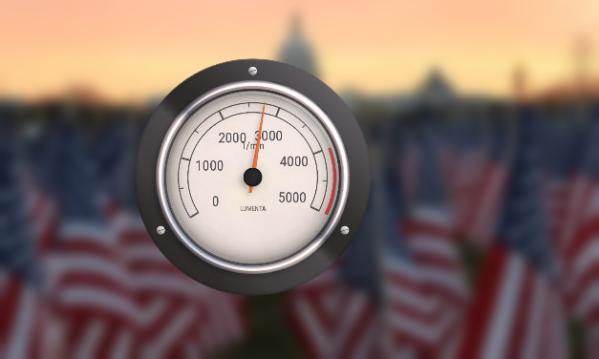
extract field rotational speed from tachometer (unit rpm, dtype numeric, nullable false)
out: 2750 rpm
